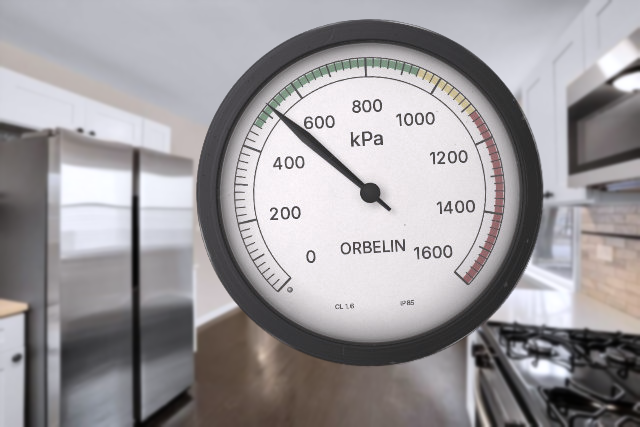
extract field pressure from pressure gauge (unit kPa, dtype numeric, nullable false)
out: 520 kPa
